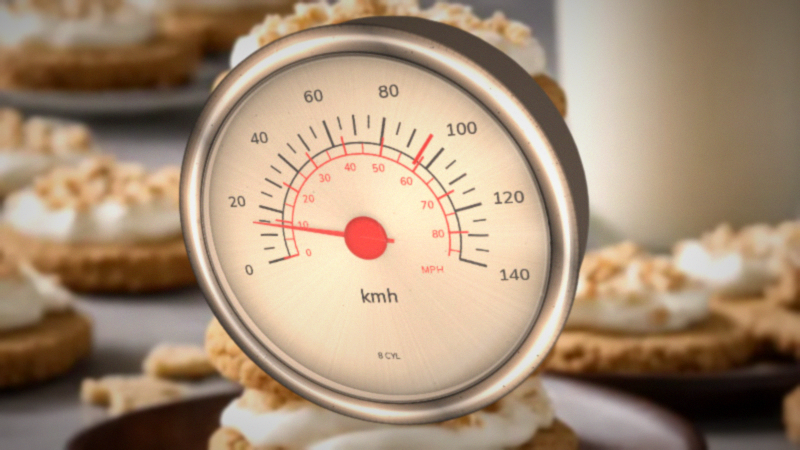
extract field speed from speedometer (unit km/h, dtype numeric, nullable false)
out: 15 km/h
